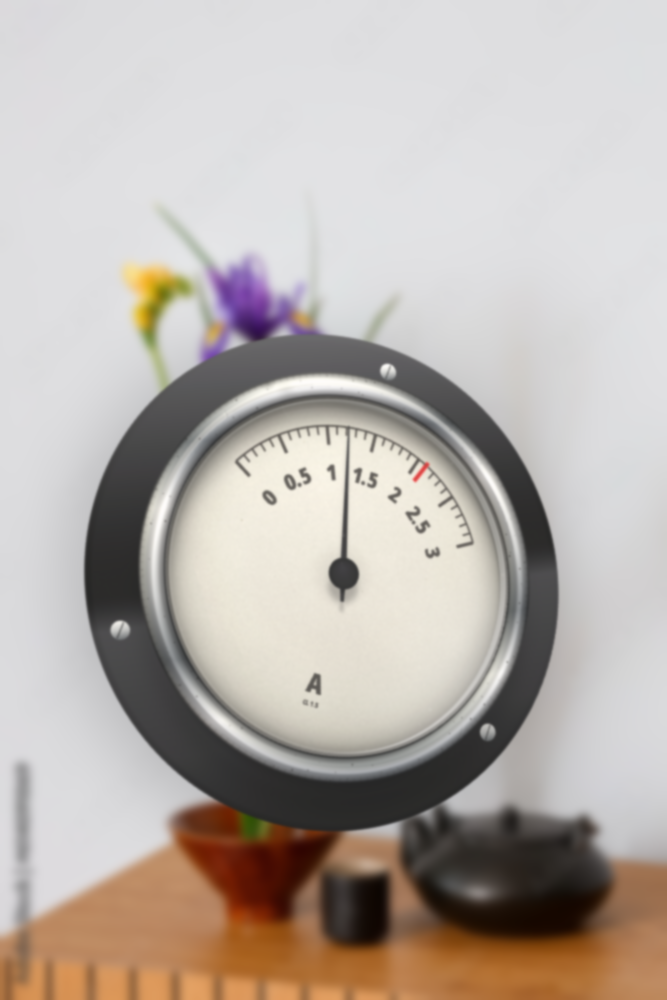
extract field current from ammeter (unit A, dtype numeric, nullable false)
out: 1.2 A
